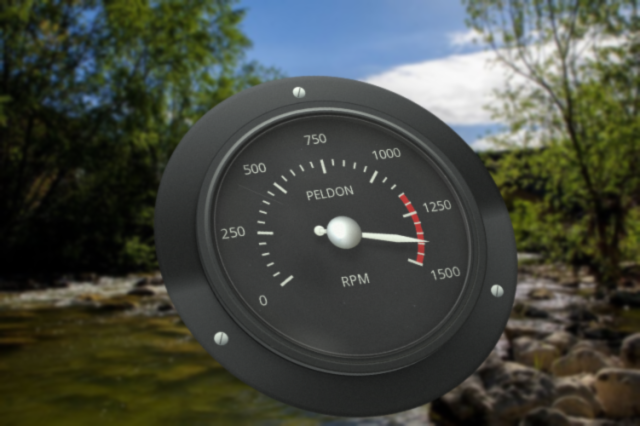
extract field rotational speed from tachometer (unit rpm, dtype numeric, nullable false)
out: 1400 rpm
